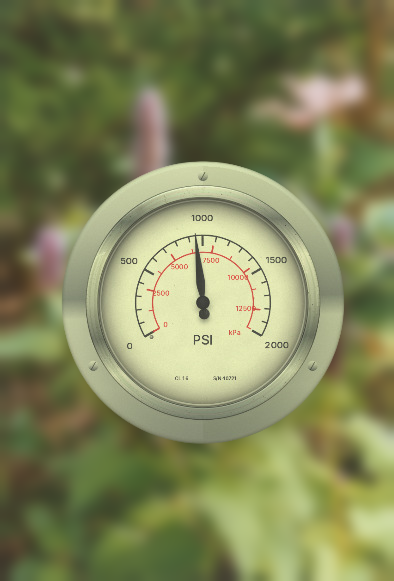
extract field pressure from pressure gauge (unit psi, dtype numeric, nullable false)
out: 950 psi
